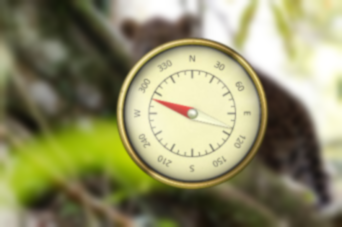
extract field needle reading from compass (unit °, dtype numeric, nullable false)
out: 290 °
